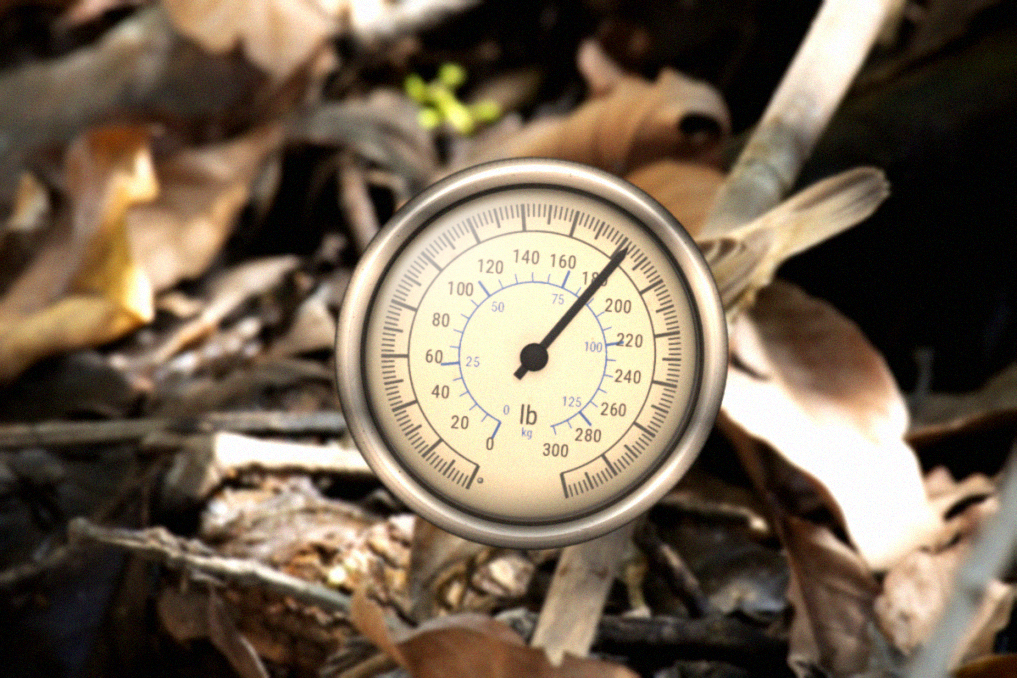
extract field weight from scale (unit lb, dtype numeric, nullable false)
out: 182 lb
